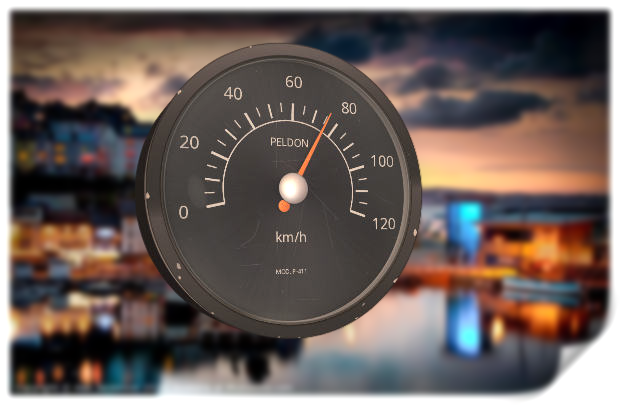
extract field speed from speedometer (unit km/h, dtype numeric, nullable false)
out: 75 km/h
